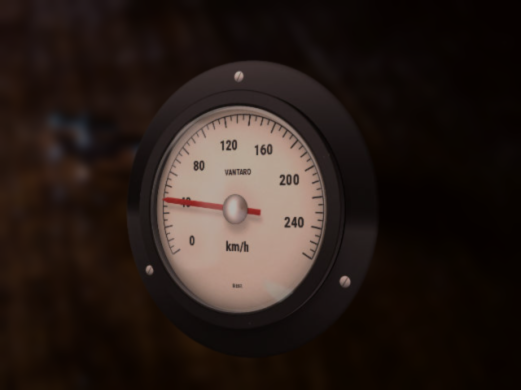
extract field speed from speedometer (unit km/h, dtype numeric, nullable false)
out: 40 km/h
